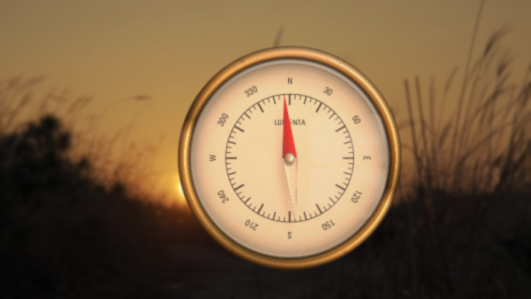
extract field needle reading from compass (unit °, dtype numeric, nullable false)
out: 355 °
